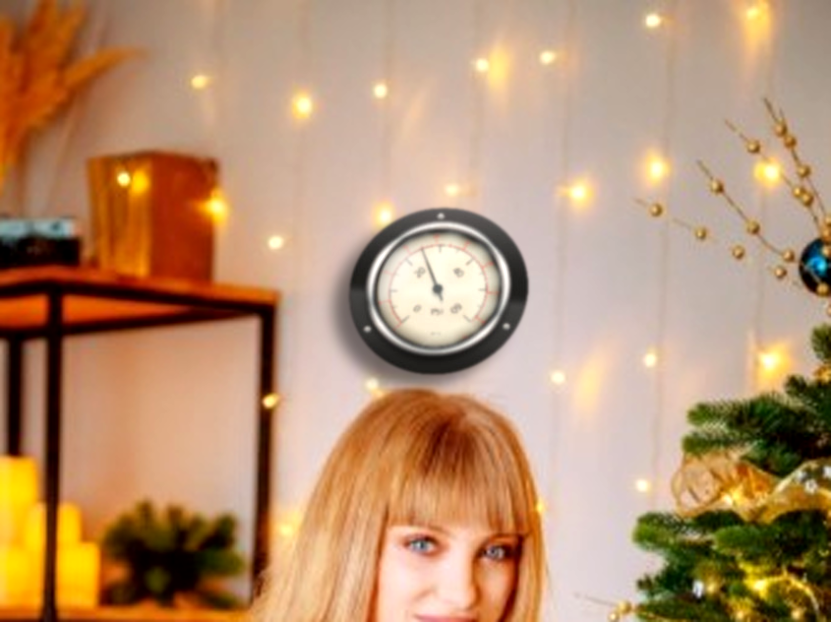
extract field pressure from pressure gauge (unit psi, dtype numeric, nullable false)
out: 25 psi
